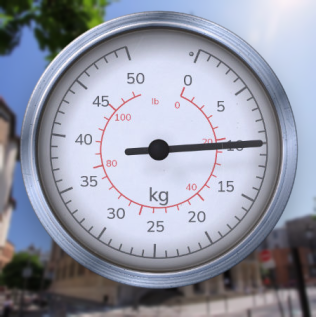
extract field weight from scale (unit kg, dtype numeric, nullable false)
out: 10 kg
